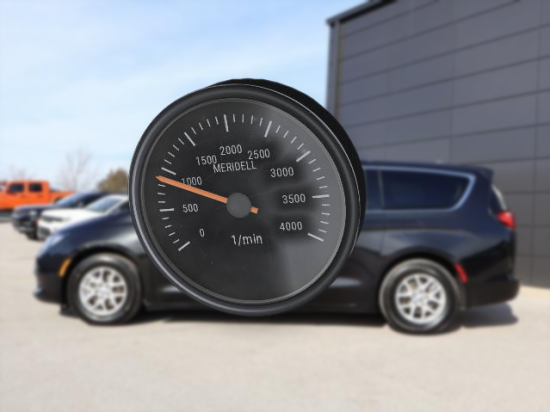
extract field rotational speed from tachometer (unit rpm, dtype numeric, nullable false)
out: 900 rpm
